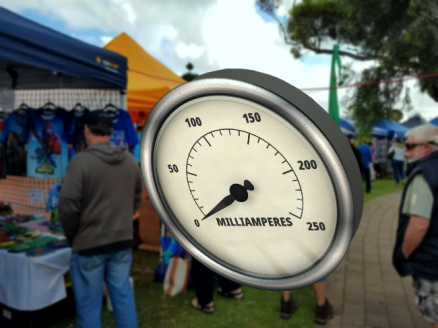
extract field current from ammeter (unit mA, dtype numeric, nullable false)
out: 0 mA
